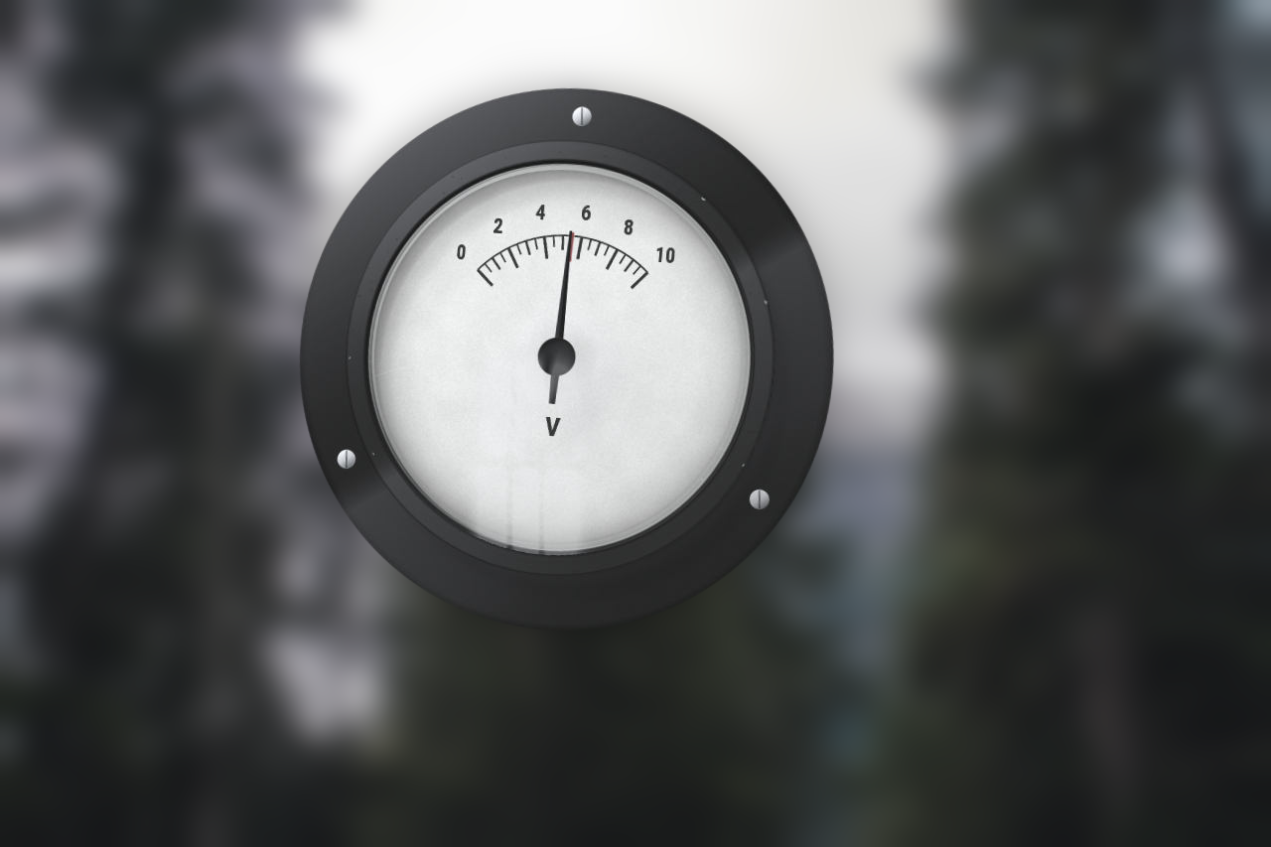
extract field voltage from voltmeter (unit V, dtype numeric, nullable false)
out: 5.5 V
